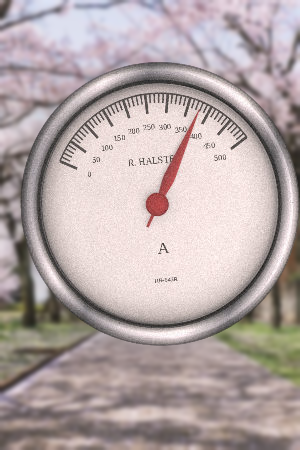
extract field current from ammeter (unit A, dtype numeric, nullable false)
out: 380 A
